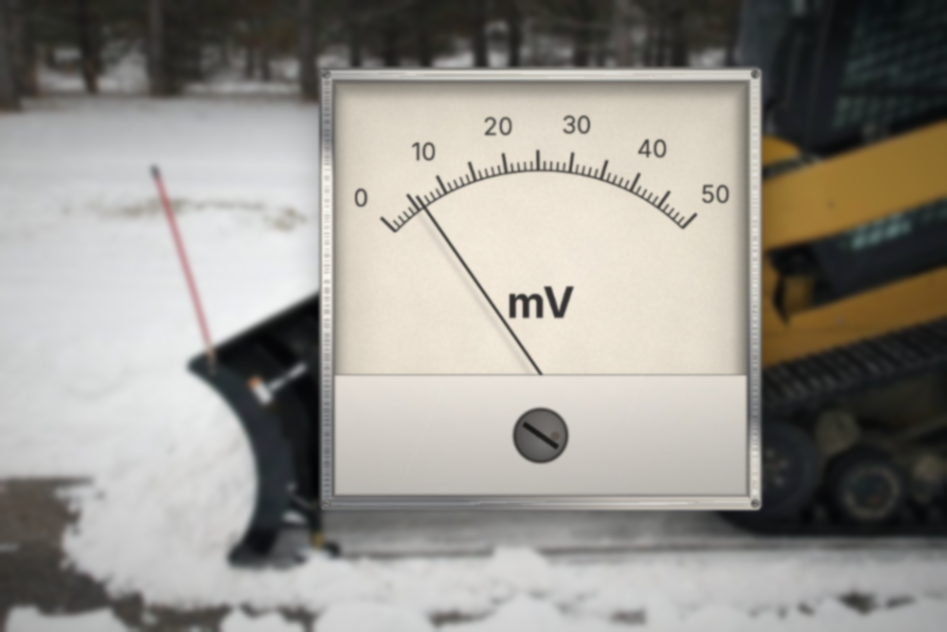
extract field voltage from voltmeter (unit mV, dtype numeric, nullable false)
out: 6 mV
